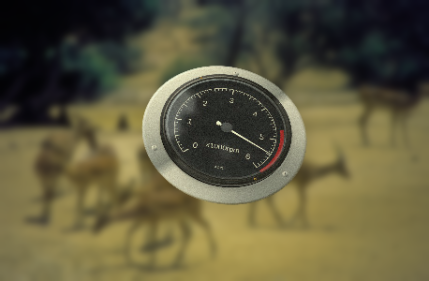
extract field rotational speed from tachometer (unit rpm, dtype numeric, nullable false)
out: 5500 rpm
